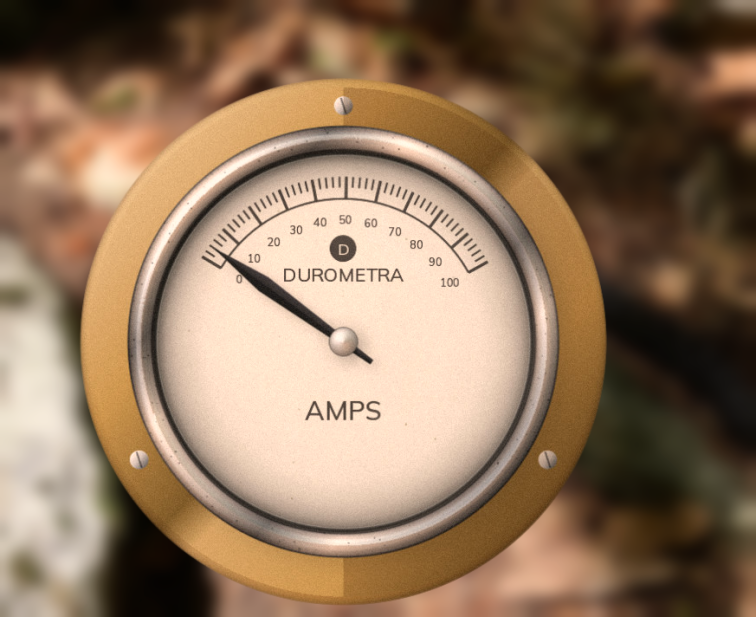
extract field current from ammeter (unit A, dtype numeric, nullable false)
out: 4 A
